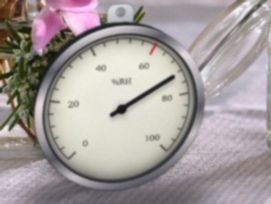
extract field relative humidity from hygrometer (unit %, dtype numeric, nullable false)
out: 72 %
